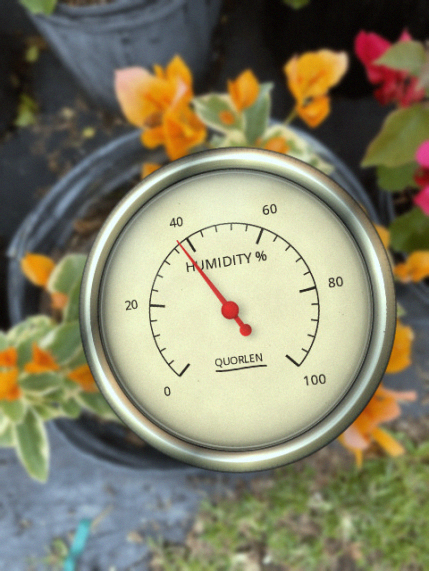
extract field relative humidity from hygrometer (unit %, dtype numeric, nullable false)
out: 38 %
